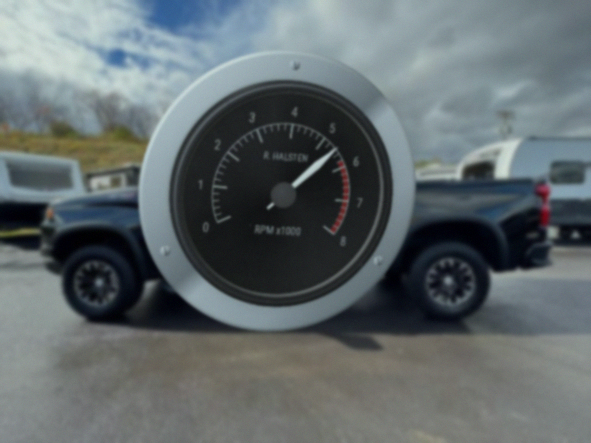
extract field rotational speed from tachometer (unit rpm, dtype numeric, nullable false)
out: 5400 rpm
